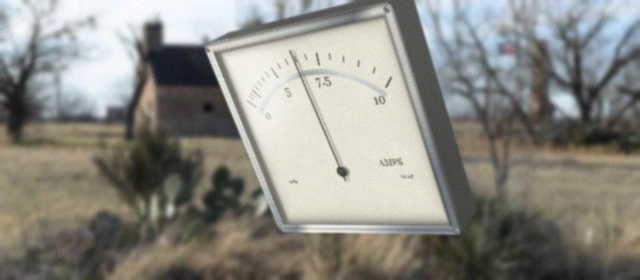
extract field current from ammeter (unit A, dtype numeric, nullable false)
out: 6.5 A
